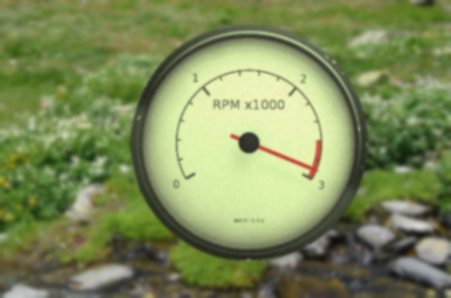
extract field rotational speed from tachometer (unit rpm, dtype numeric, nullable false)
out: 2900 rpm
